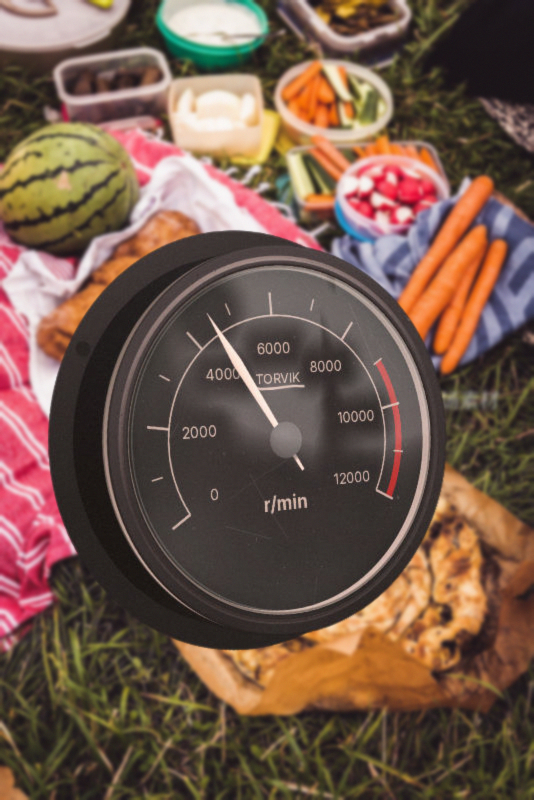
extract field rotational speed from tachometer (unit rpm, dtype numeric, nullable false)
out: 4500 rpm
